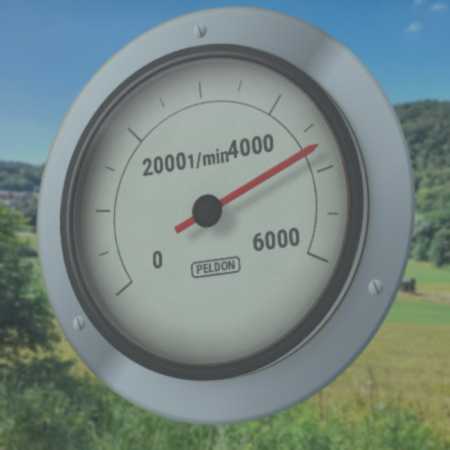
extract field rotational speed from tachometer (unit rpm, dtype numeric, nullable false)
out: 4750 rpm
